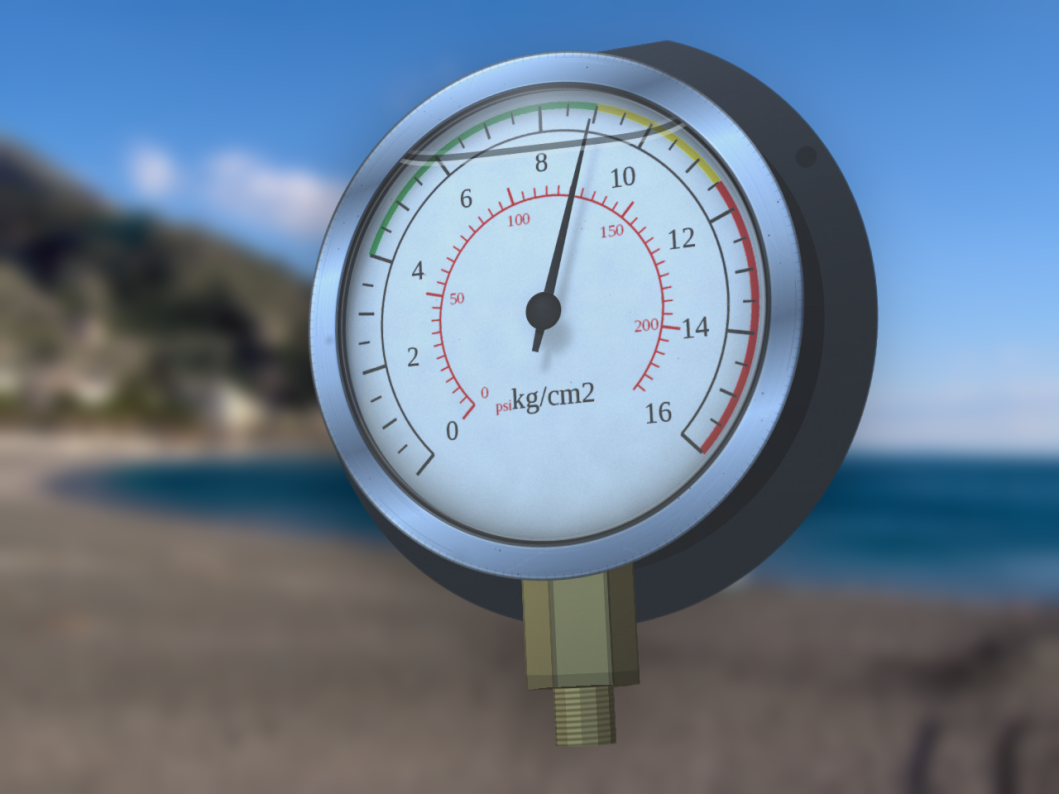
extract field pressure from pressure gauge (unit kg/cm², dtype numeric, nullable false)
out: 9 kg/cm²
